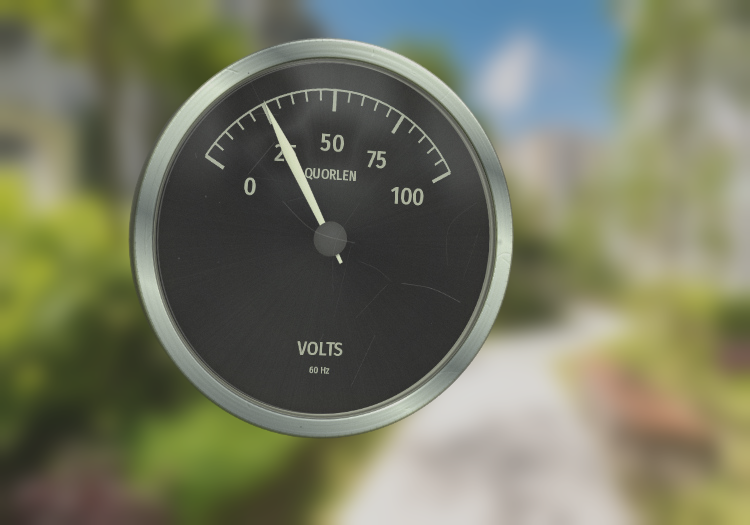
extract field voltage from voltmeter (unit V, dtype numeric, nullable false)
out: 25 V
